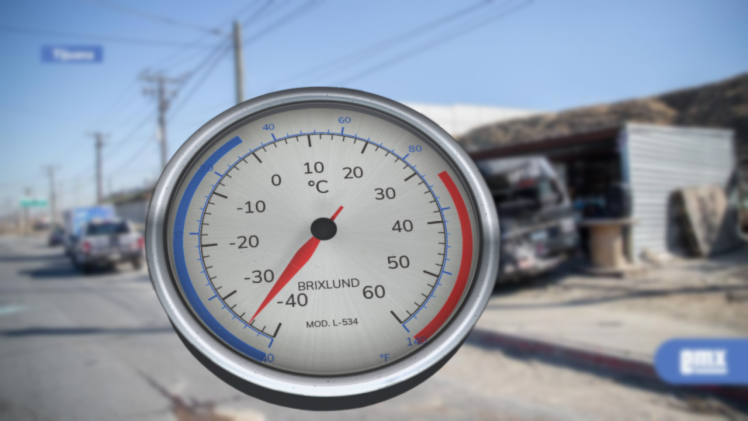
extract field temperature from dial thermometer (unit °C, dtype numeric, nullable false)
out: -36 °C
